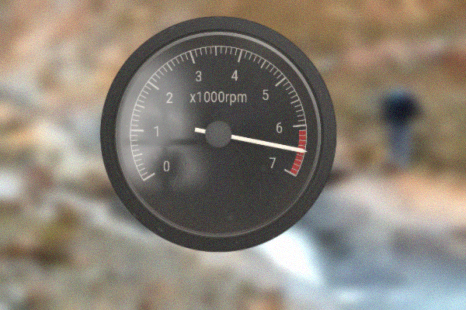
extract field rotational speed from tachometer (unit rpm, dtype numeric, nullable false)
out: 6500 rpm
